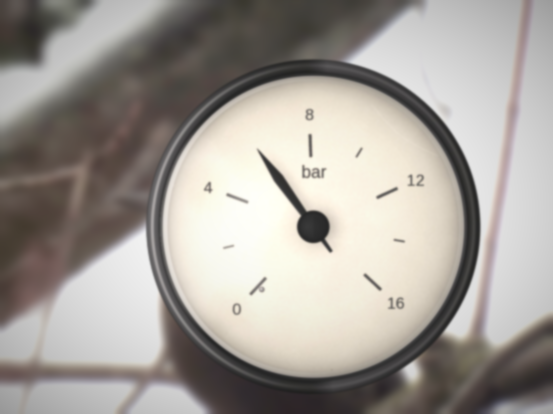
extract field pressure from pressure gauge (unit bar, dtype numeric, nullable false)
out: 6 bar
